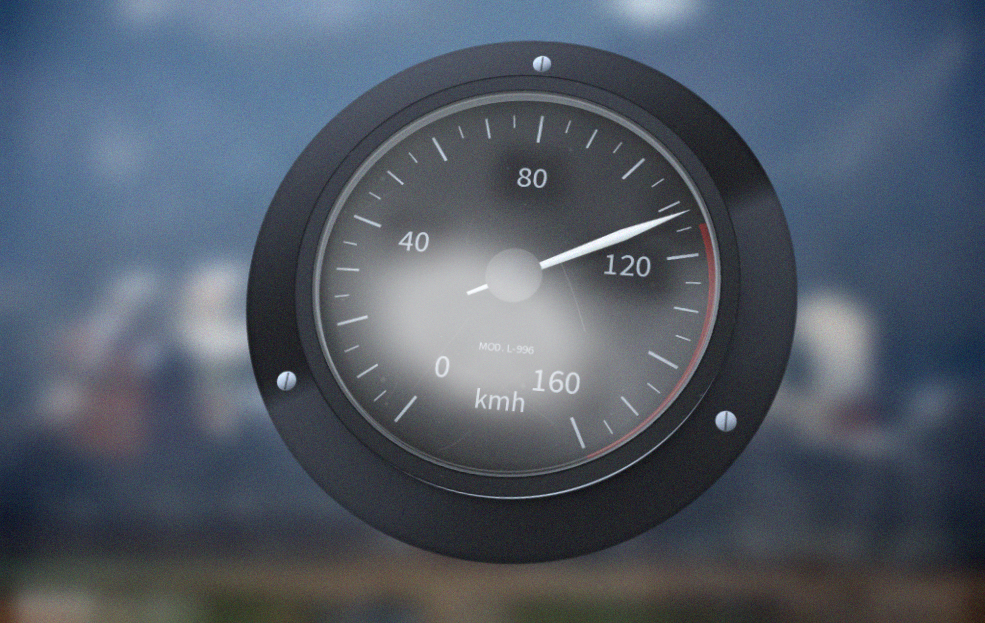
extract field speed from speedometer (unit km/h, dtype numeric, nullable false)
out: 112.5 km/h
